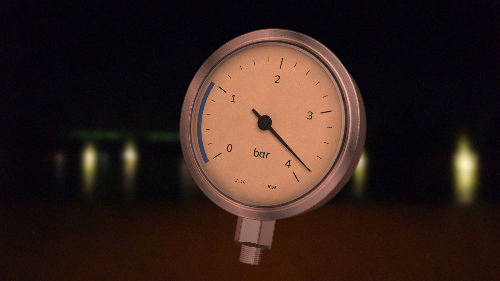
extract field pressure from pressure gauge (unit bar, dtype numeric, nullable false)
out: 3.8 bar
